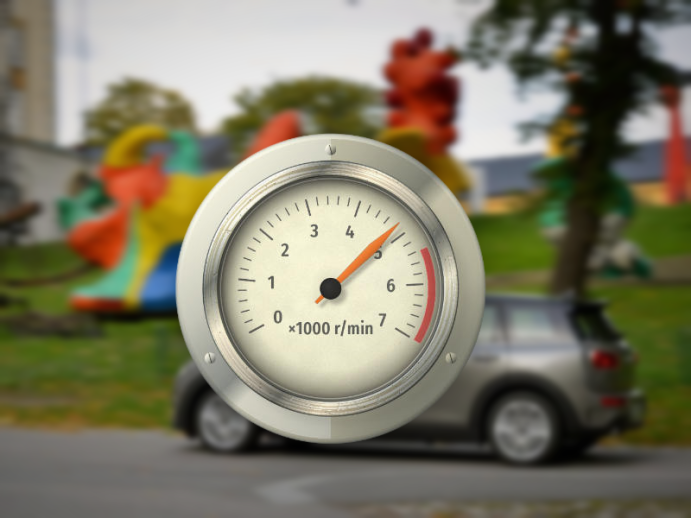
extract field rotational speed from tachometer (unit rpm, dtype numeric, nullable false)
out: 4800 rpm
